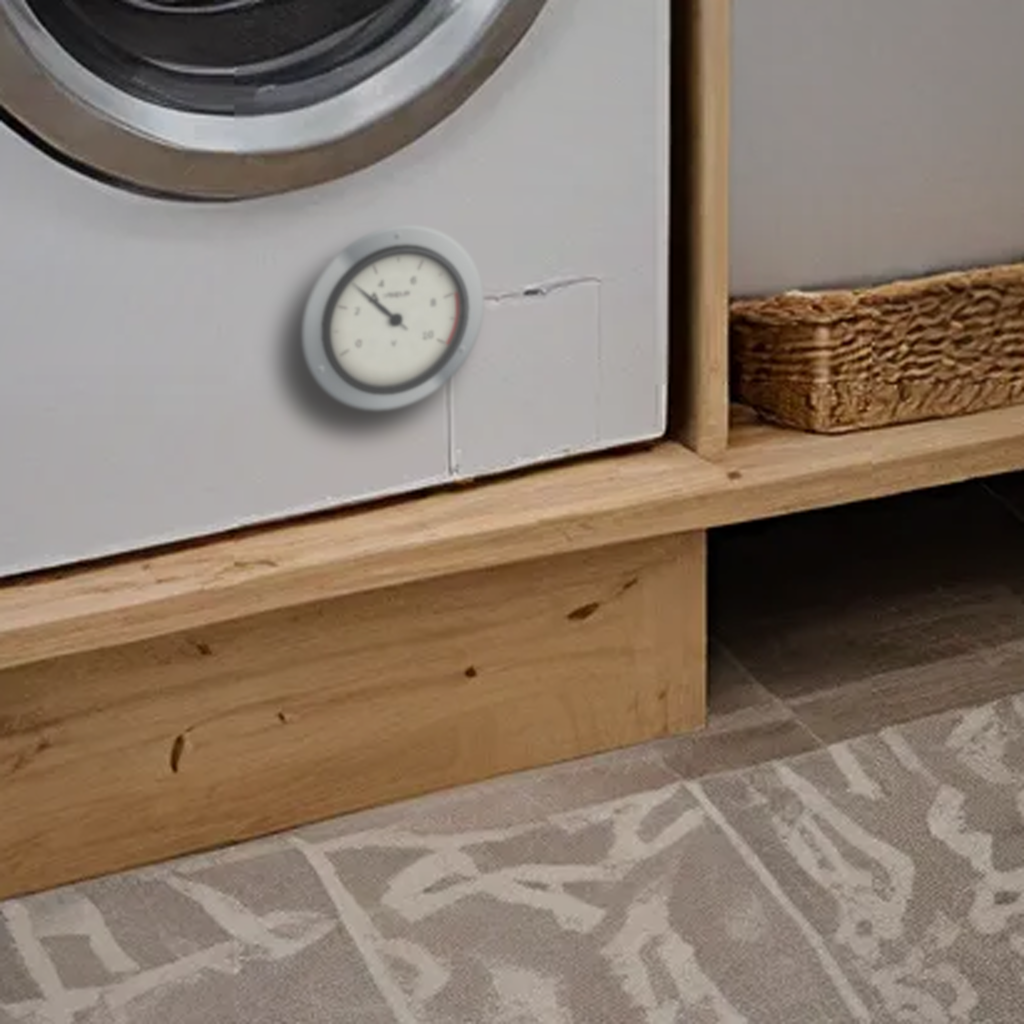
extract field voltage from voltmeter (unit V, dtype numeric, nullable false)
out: 3 V
